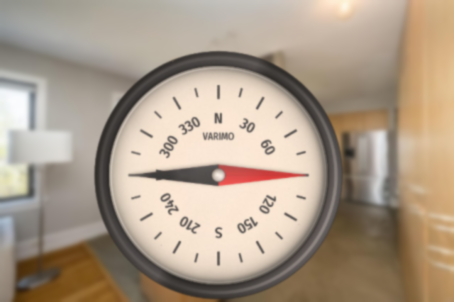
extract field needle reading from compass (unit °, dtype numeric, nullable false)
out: 90 °
